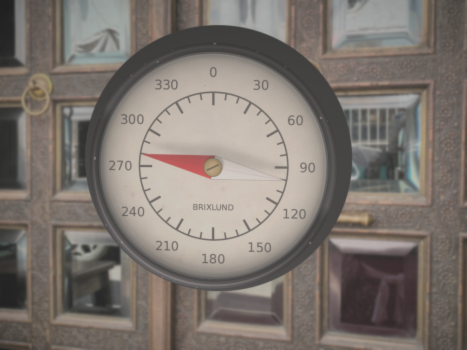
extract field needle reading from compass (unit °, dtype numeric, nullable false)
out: 280 °
